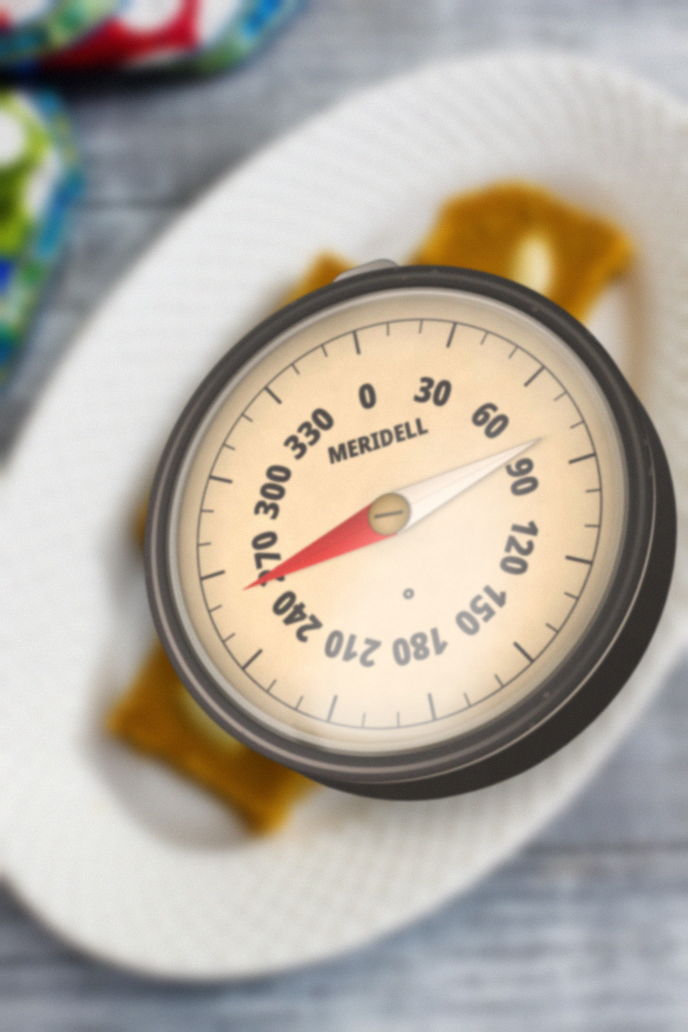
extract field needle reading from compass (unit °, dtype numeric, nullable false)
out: 260 °
